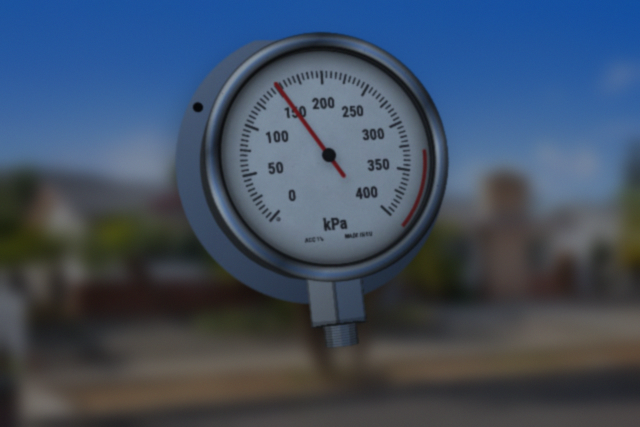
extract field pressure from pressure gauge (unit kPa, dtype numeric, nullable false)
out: 150 kPa
